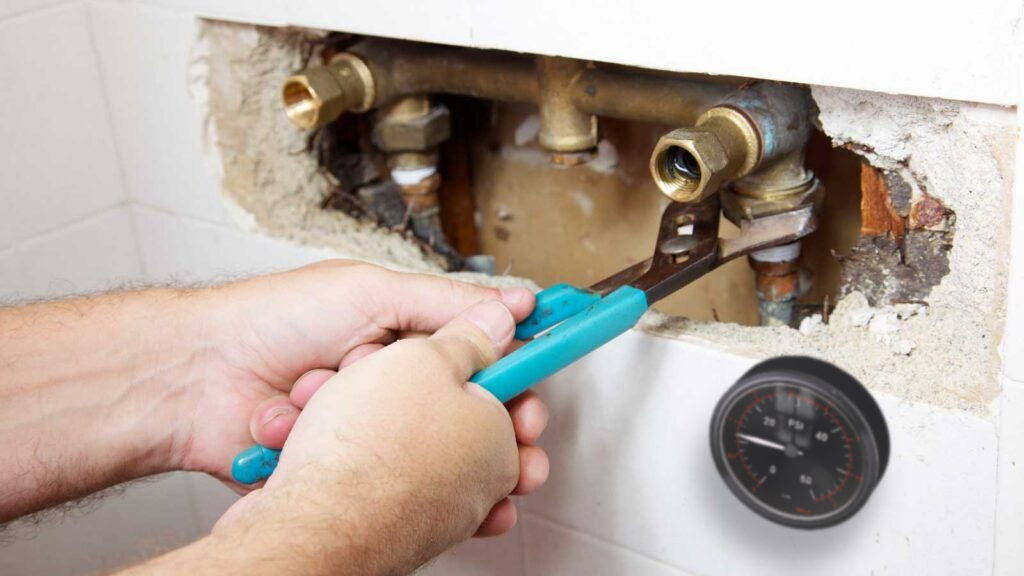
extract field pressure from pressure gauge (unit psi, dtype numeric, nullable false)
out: 12 psi
